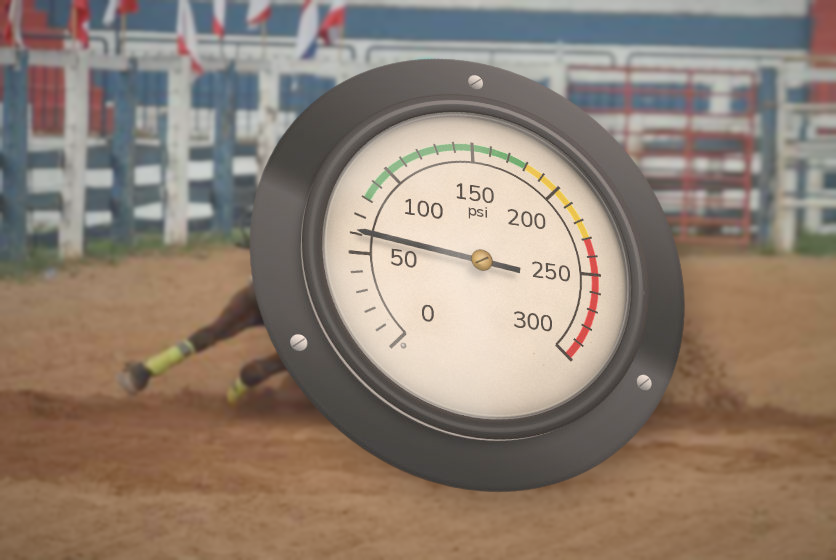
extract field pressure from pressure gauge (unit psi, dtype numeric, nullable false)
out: 60 psi
